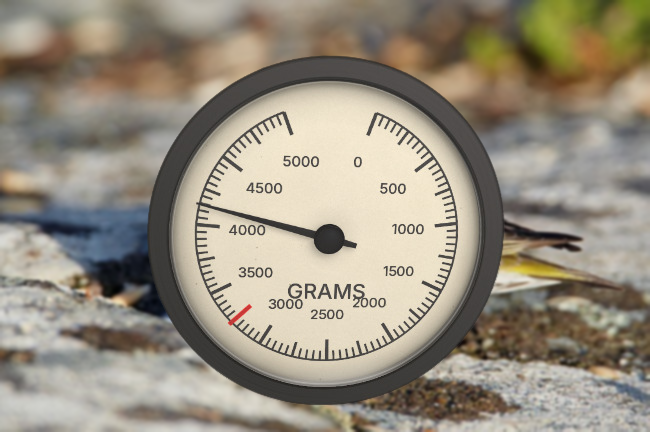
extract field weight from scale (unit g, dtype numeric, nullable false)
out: 4150 g
